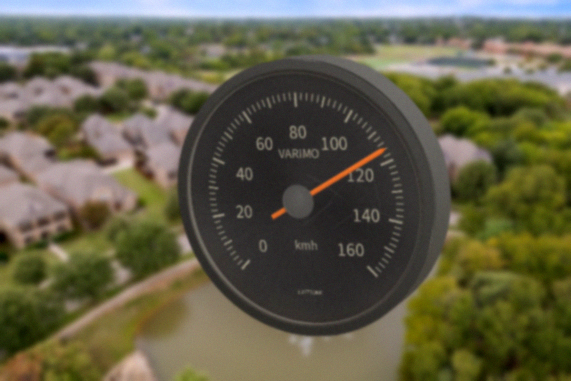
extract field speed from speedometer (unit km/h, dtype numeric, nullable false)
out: 116 km/h
